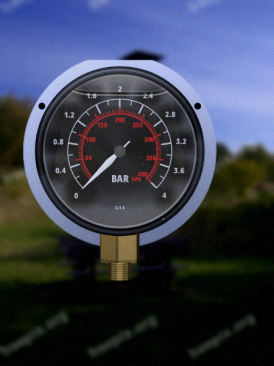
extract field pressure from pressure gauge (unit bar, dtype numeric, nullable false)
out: 0 bar
